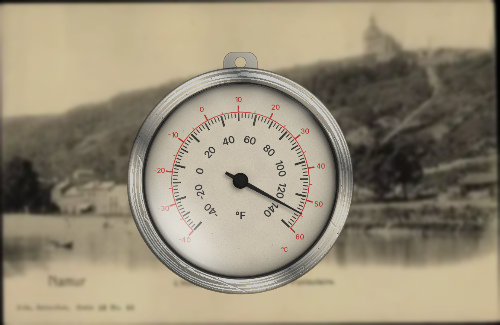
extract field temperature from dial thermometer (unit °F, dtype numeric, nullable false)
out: 130 °F
